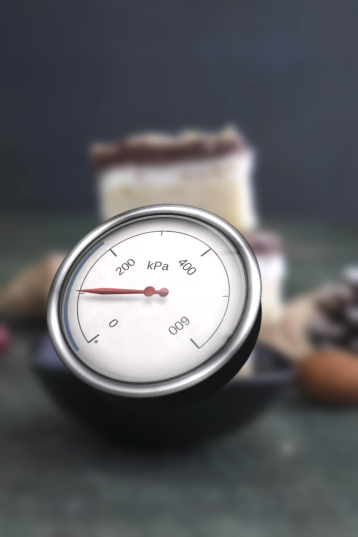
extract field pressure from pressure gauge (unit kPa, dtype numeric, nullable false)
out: 100 kPa
